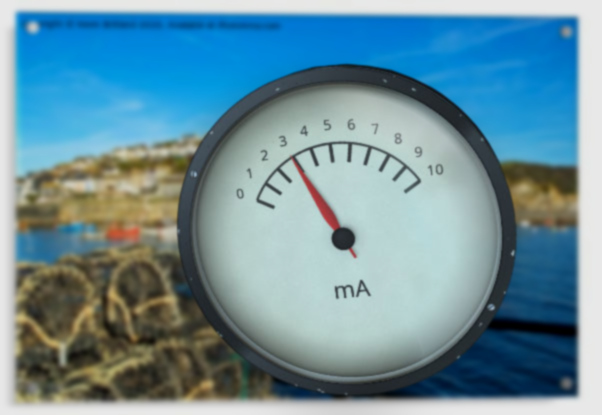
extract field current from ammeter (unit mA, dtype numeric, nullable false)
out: 3 mA
